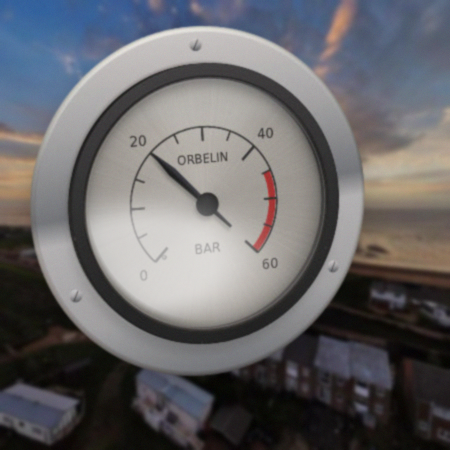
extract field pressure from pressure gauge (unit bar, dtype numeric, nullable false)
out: 20 bar
